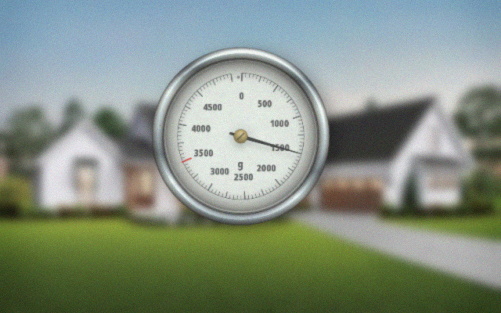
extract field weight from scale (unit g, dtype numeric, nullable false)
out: 1500 g
